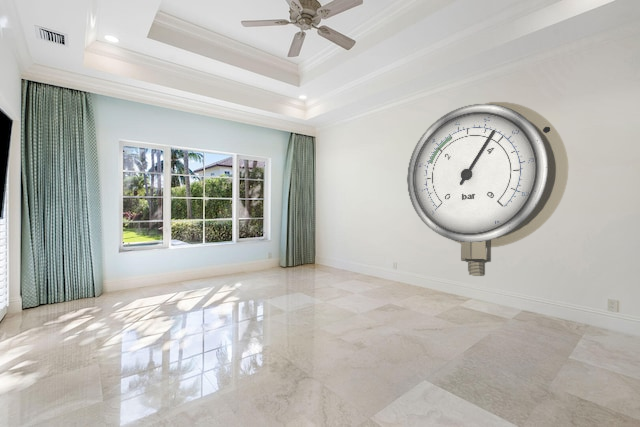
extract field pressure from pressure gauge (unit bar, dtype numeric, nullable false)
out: 3.75 bar
